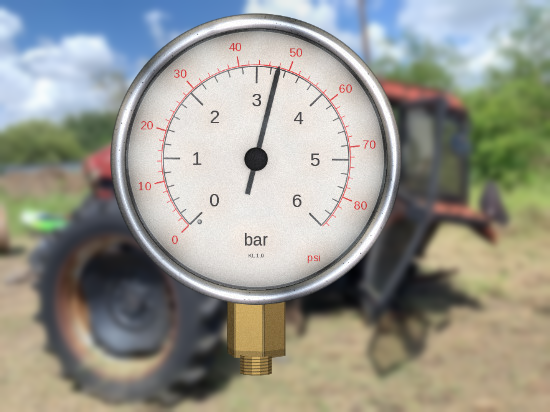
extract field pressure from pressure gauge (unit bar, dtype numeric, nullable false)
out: 3.3 bar
